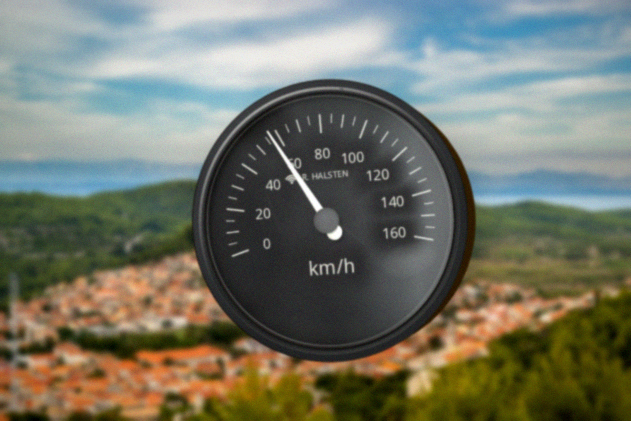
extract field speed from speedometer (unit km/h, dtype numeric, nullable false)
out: 57.5 km/h
